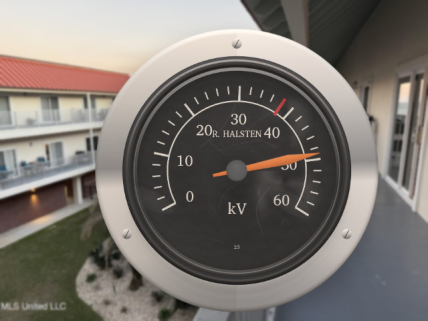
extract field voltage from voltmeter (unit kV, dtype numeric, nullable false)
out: 49 kV
